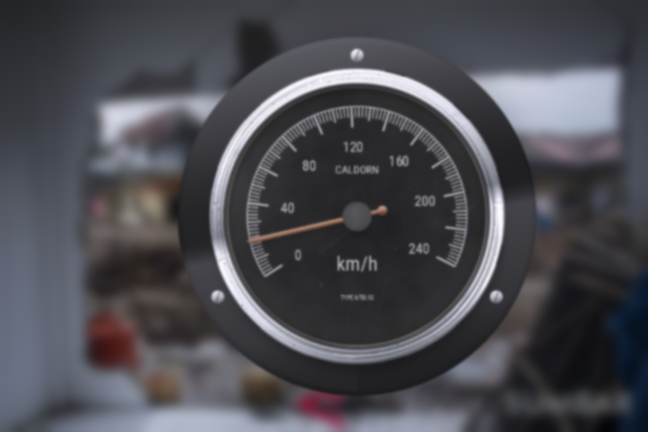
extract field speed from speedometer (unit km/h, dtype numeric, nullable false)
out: 20 km/h
